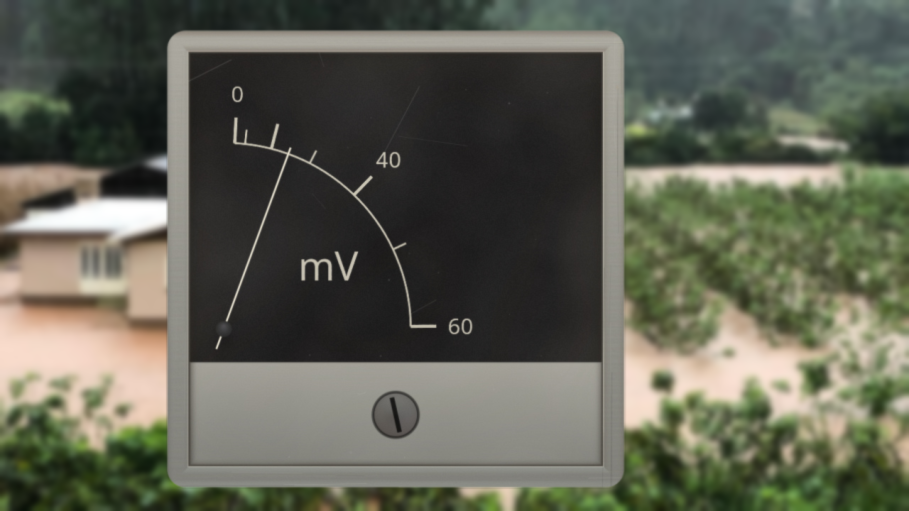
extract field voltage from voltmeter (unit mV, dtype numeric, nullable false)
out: 25 mV
